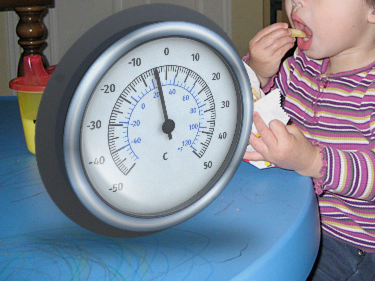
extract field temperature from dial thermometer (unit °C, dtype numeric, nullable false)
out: -5 °C
